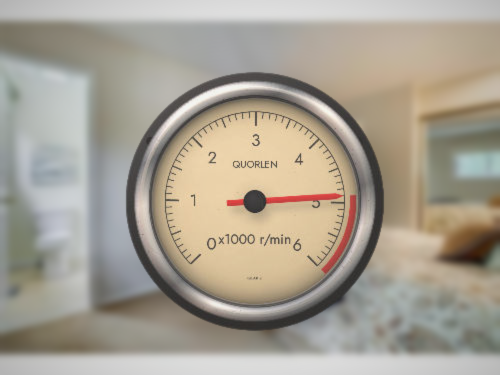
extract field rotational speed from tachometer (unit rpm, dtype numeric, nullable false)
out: 4900 rpm
